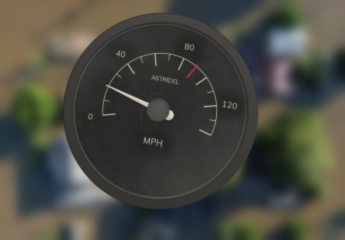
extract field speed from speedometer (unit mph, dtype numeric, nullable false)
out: 20 mph
